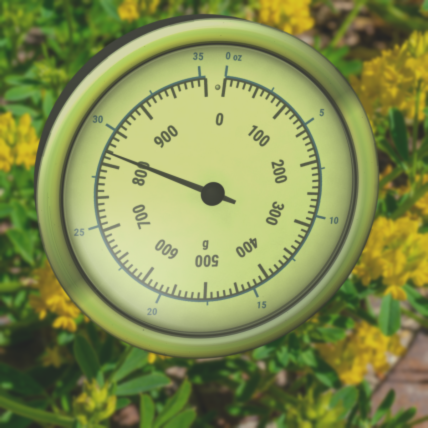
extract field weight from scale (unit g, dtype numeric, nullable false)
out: 820 g
